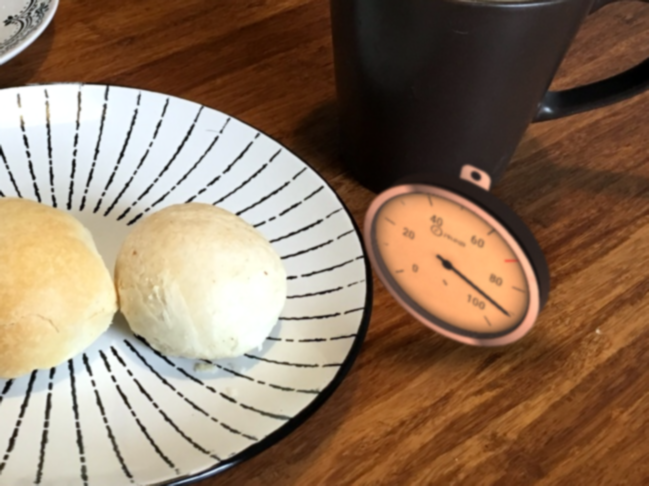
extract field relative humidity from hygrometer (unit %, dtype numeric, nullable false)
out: 90 %
